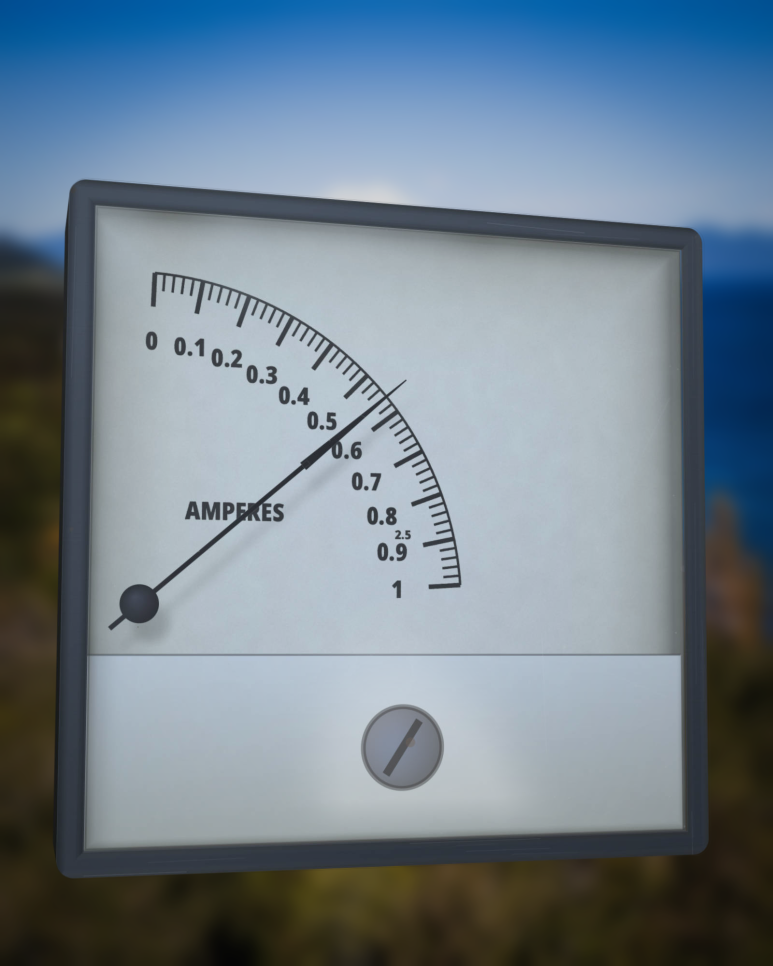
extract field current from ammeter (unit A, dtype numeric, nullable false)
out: 0.56 A
